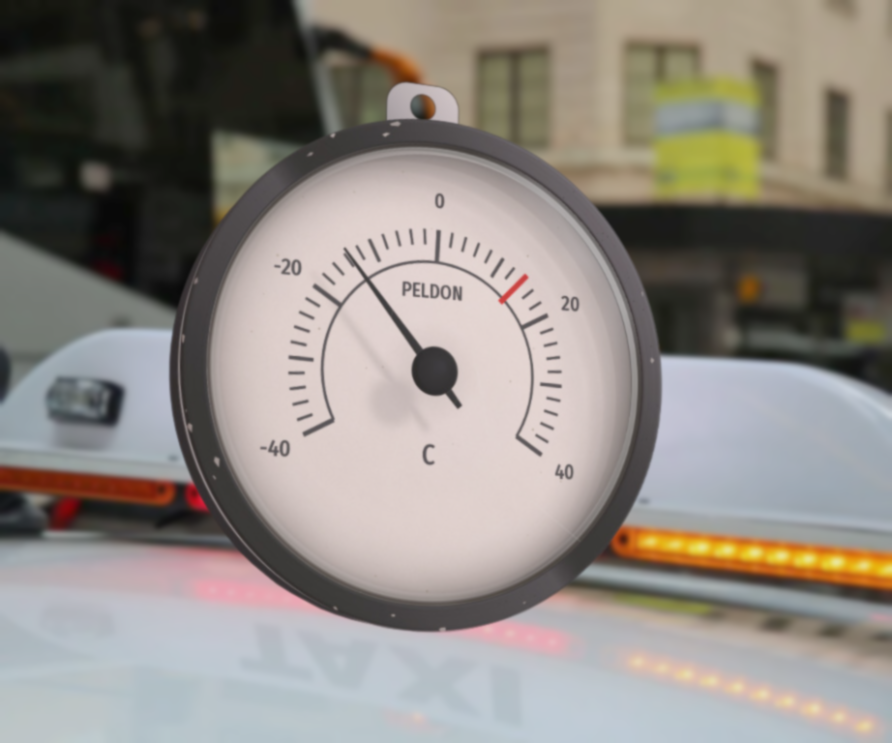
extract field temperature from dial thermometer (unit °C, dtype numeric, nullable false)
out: -14 °C
